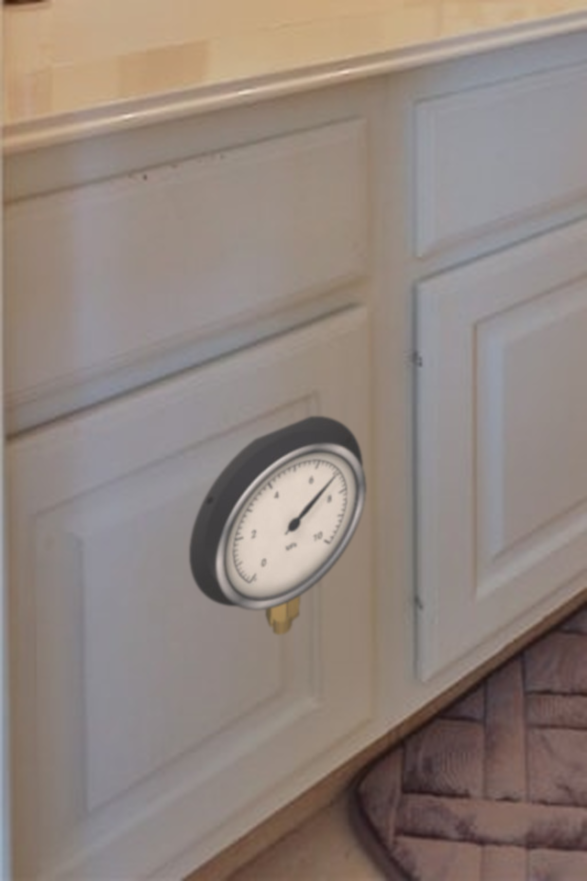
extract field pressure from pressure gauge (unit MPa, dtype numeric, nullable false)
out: 7 MPa
